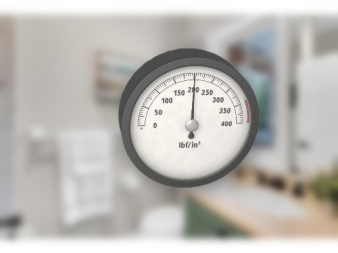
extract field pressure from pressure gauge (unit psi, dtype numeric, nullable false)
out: 200 psi
